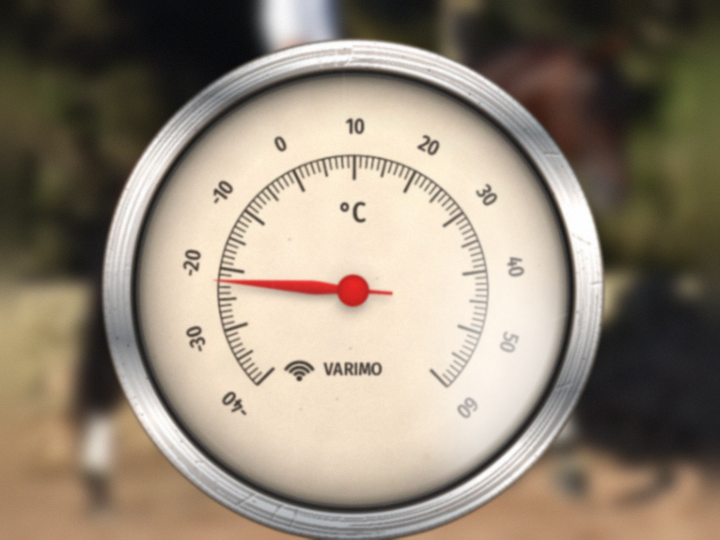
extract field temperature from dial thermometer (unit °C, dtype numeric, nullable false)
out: -22 °C
